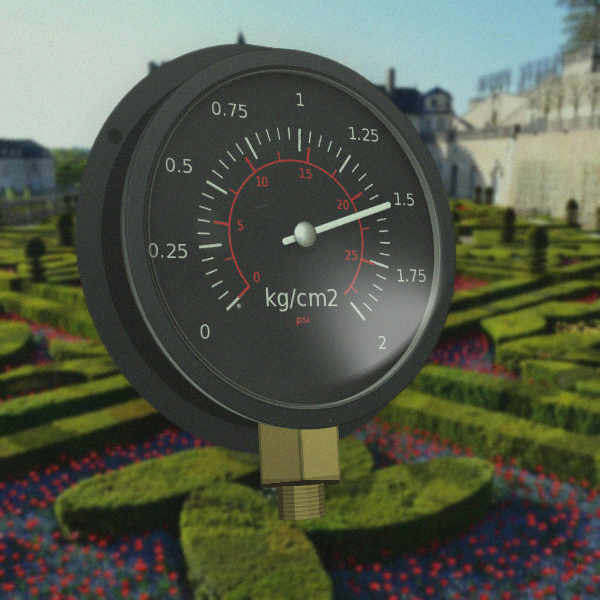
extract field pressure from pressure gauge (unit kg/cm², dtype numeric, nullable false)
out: 1.5 kg/cm²
